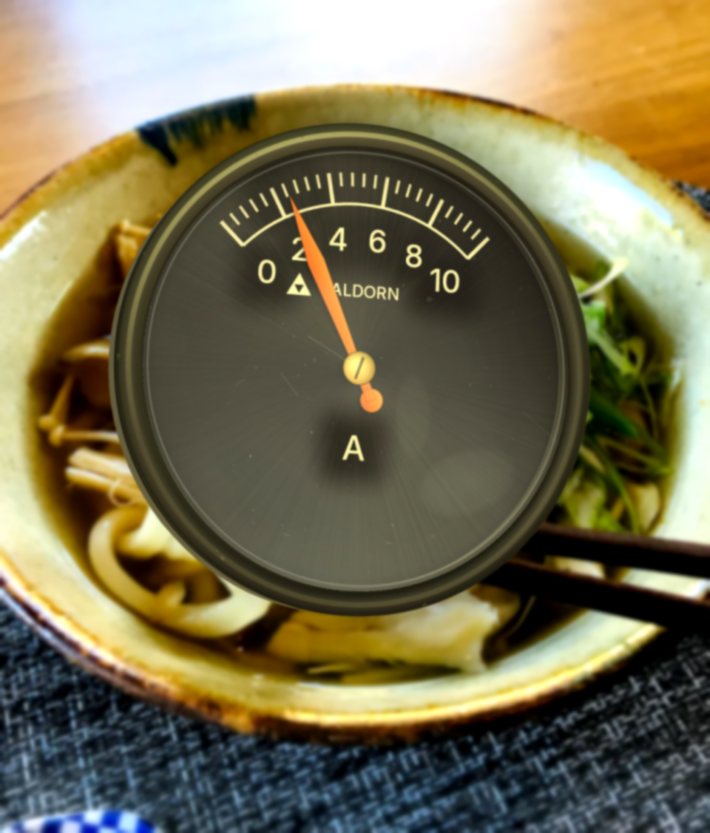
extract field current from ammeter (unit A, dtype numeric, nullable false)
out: 2.4 A
